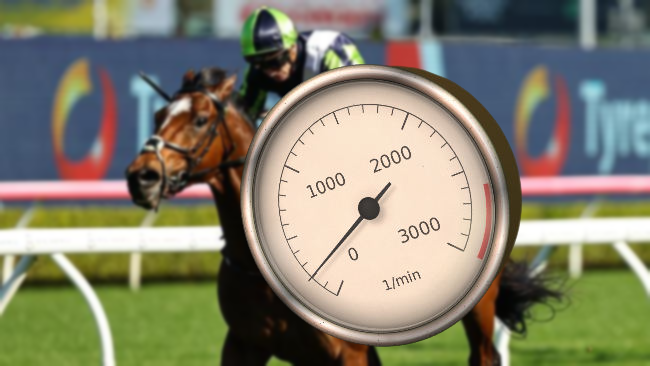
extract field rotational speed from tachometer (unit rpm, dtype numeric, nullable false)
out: 200 rpm
